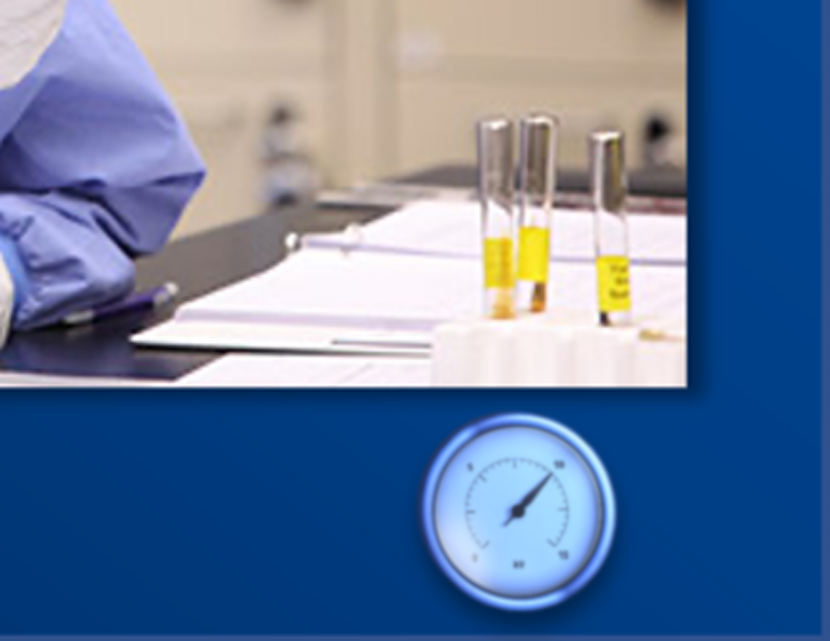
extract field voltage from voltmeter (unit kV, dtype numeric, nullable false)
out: 10 kV
